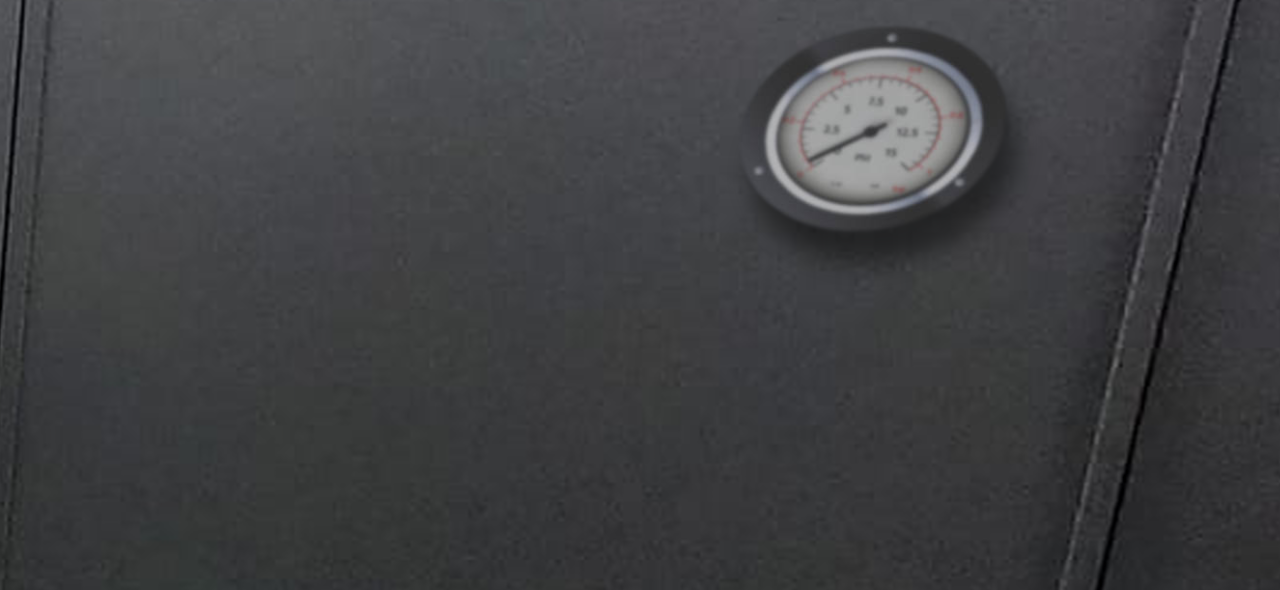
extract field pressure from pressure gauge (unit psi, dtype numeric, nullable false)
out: 0.5 psi
